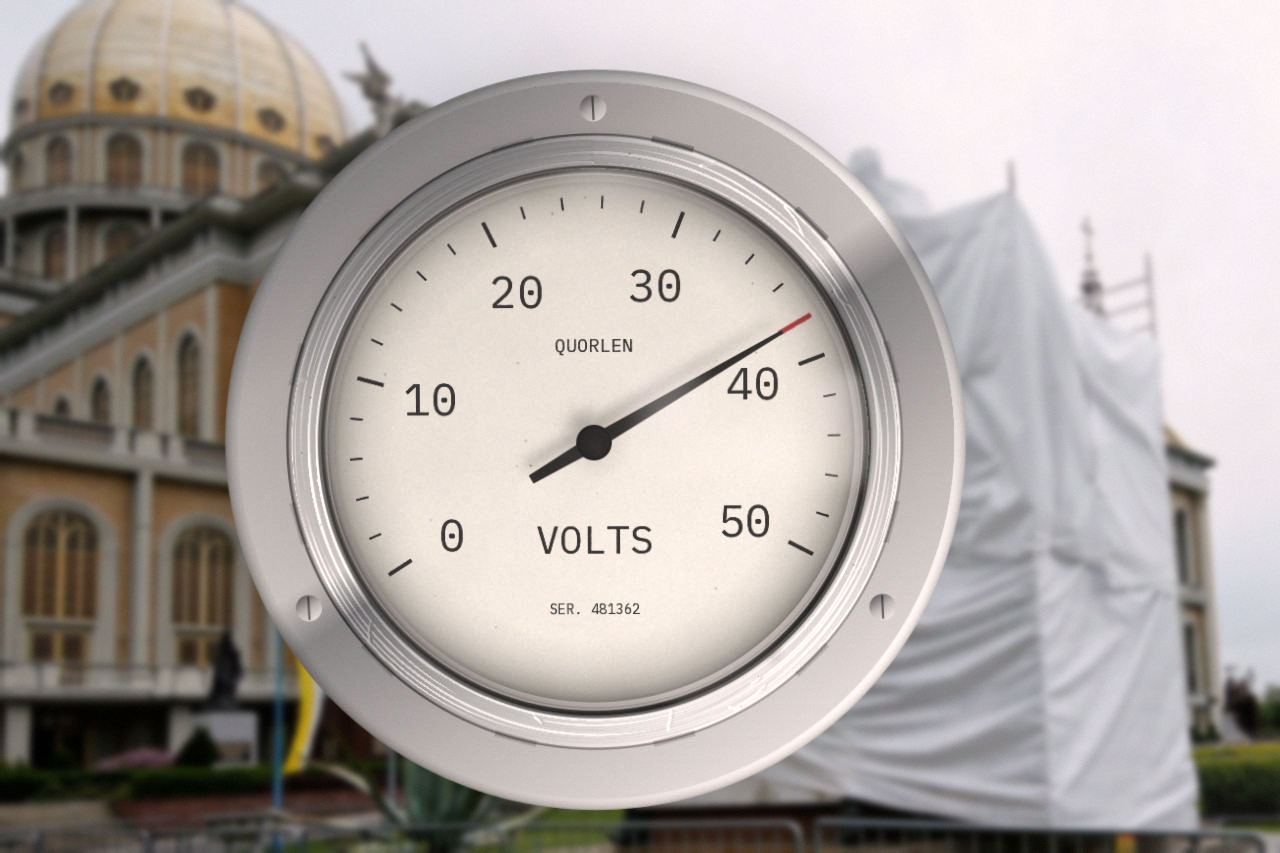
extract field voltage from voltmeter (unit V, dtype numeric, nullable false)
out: 38 V
